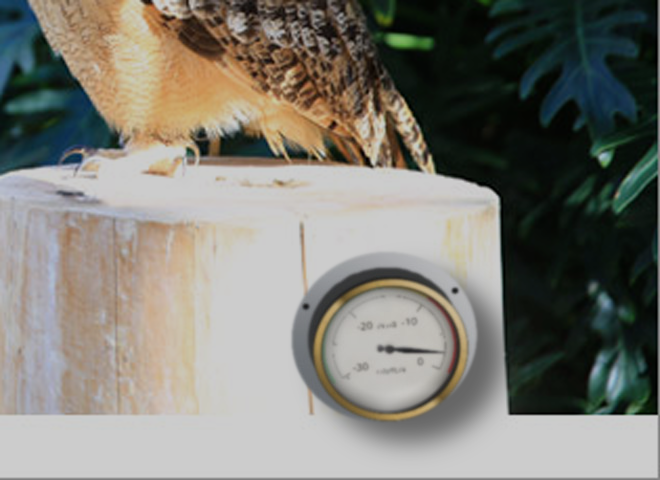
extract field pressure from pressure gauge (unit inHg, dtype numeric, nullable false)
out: -2.5 inHg
